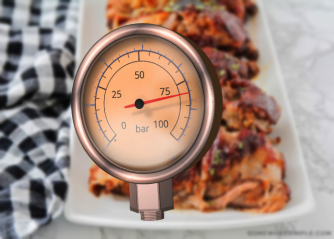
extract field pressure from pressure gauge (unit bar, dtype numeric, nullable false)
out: 80 bar
